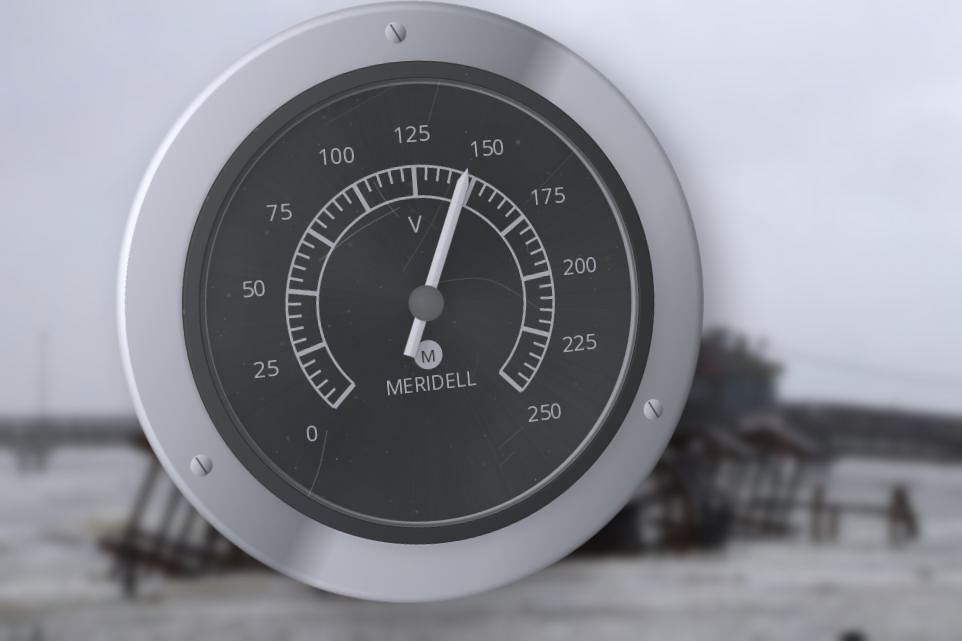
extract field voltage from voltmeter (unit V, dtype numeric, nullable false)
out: 145 V
